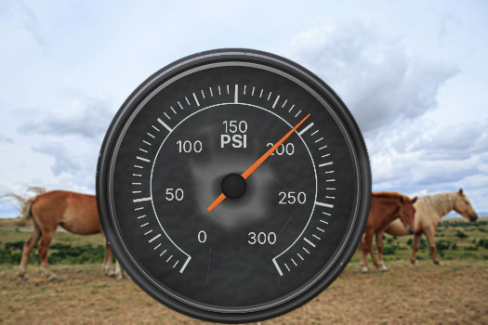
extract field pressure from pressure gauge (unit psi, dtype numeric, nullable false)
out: 195 psi
